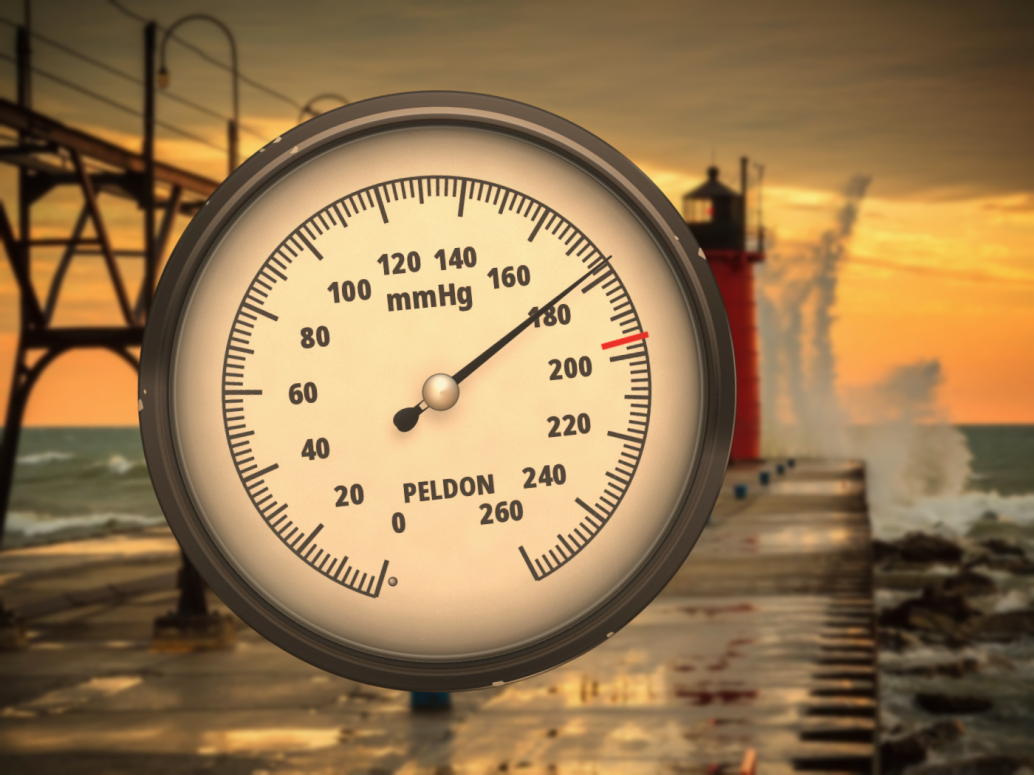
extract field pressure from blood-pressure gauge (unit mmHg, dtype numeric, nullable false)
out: 177 mmHg
